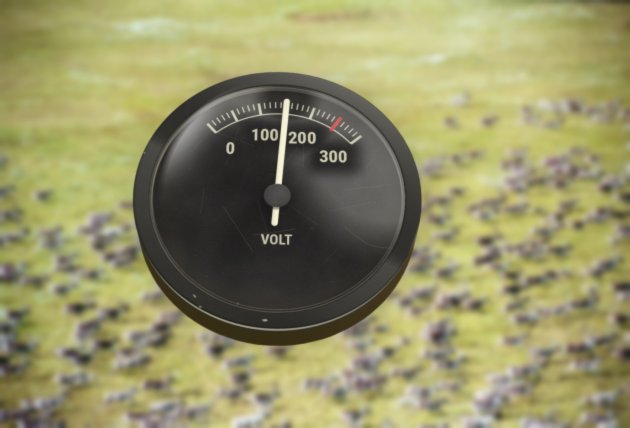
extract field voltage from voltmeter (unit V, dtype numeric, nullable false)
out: 150 V
